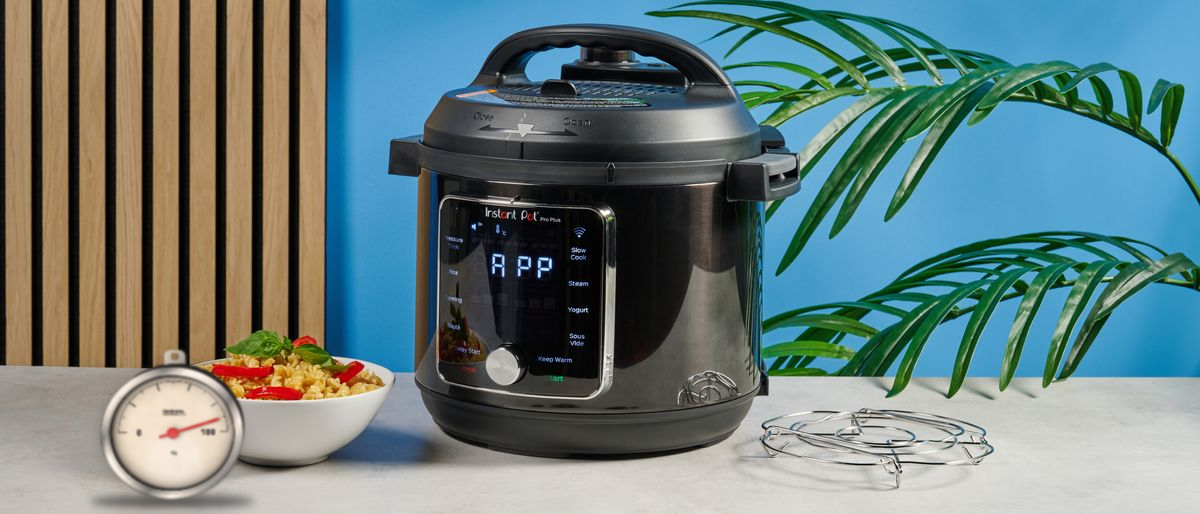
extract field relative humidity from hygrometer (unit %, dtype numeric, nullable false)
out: 90 %
